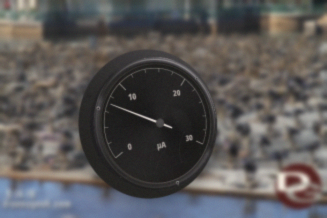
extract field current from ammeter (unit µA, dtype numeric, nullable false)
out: 7 µA
